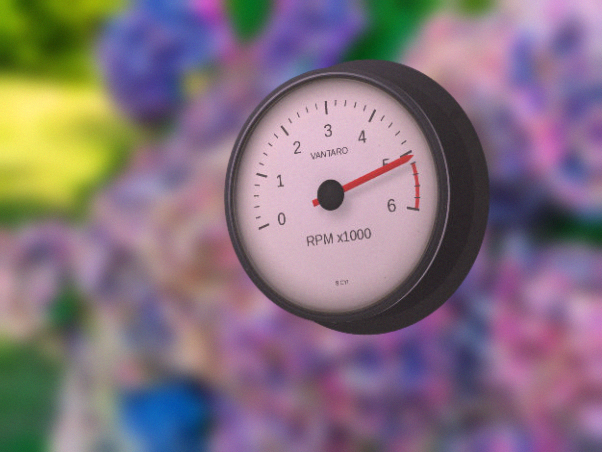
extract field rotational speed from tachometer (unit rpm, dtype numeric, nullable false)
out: 5100 rpm
